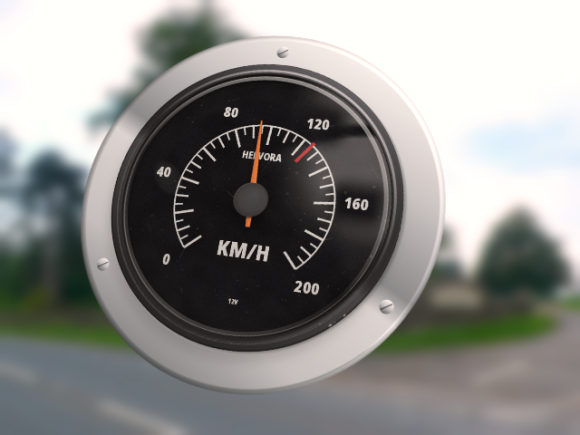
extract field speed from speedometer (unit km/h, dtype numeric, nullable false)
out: 95 km/h
